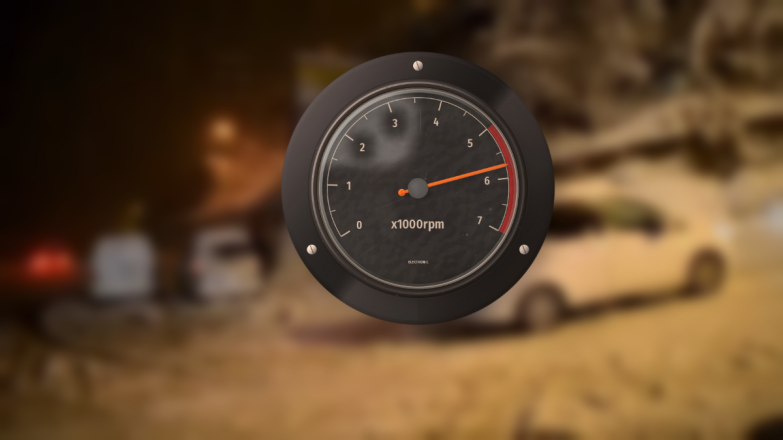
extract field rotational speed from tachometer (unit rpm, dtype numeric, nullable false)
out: 5750 rpm
